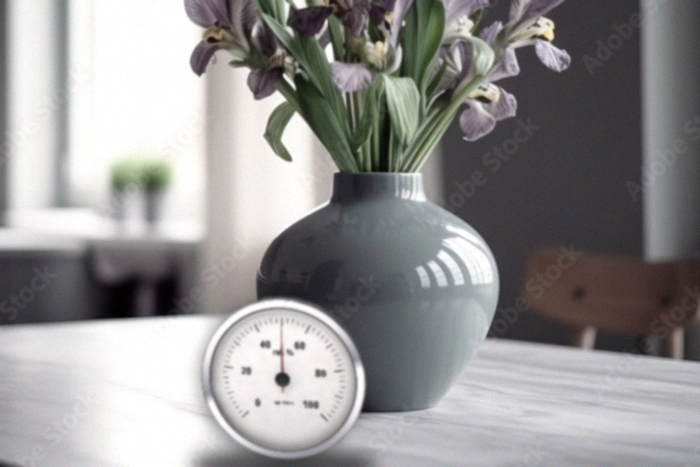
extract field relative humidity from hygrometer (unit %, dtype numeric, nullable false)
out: 50 %
